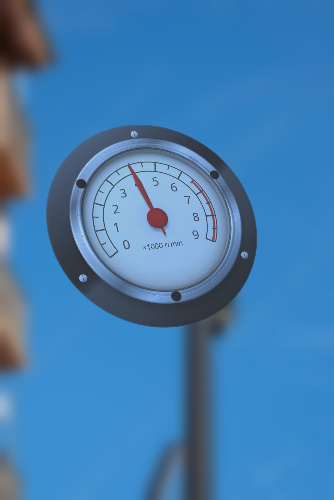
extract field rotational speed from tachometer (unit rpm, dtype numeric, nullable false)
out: 4000 rpm
